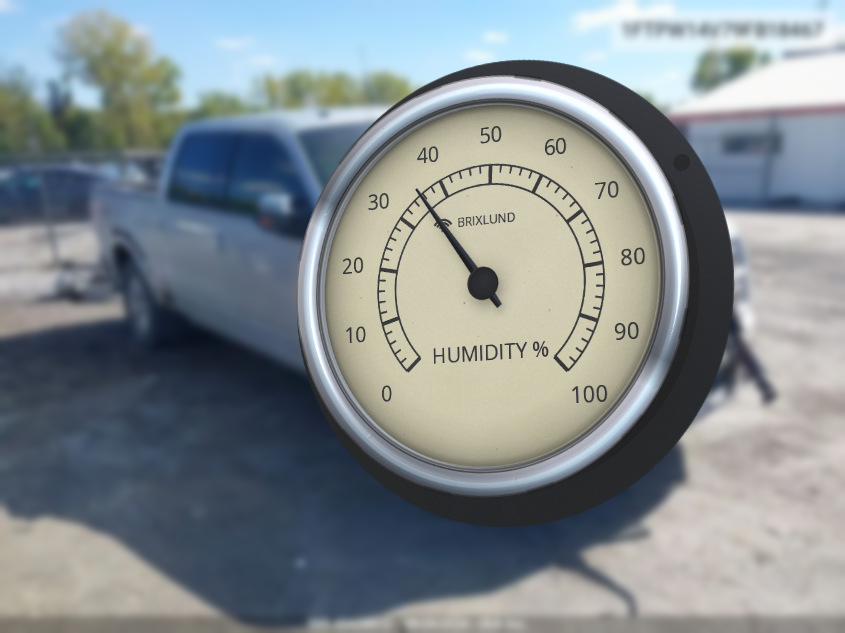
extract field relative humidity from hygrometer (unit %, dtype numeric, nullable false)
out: 36 %
